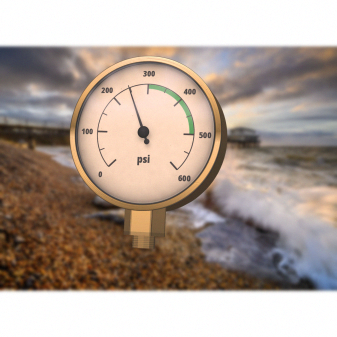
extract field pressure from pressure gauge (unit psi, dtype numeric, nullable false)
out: 250 psi
